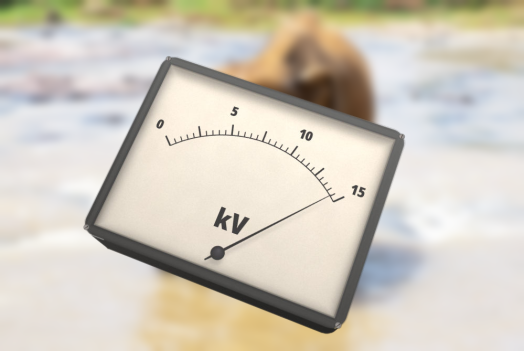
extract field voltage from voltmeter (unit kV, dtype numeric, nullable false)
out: 14.5 kV
